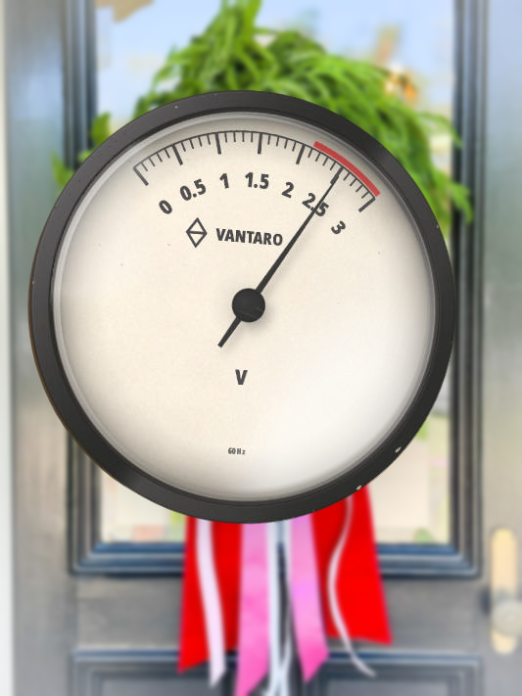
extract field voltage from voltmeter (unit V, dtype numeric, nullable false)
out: 2.5 V
